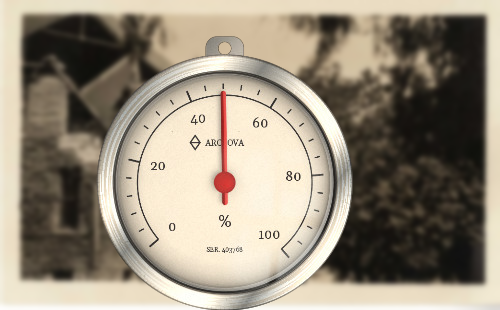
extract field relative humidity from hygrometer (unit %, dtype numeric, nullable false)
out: 48 %
